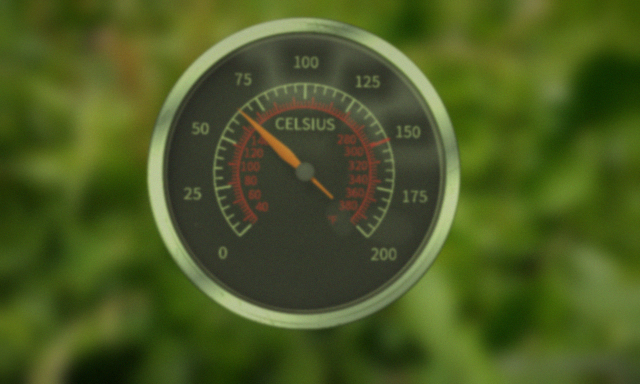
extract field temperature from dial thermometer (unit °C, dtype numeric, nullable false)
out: 65 °C
